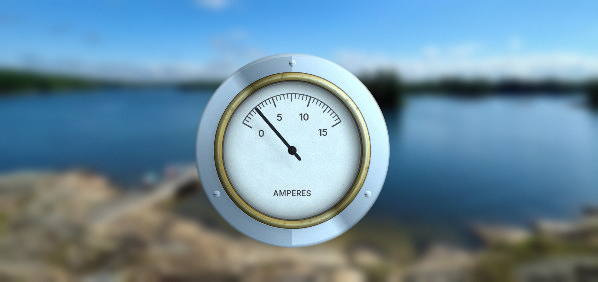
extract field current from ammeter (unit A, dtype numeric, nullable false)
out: 2.5 A
